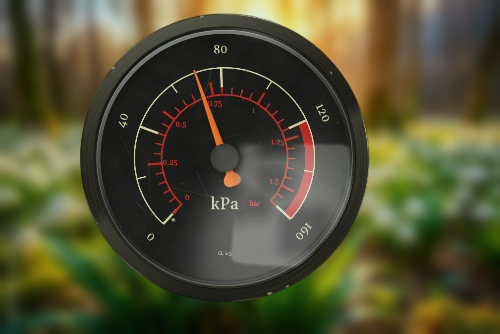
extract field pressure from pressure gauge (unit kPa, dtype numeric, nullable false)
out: 70 kPa
